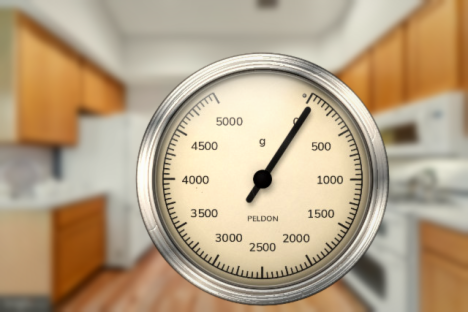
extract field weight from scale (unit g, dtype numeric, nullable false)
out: 50 g
